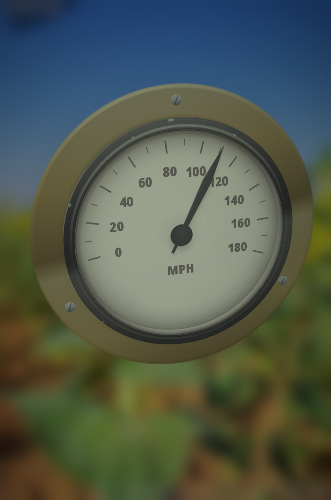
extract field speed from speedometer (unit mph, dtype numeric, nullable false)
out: 110 mph
